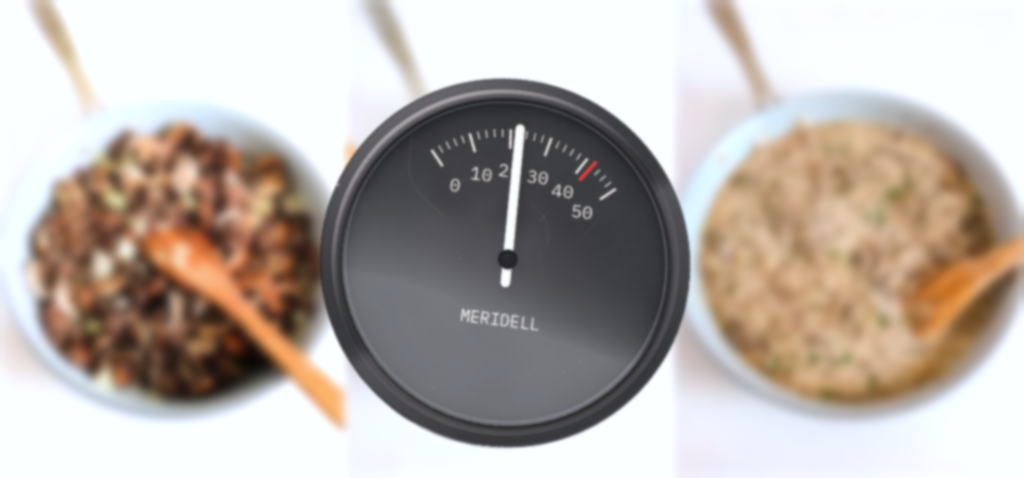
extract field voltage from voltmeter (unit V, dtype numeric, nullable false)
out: 22 V
